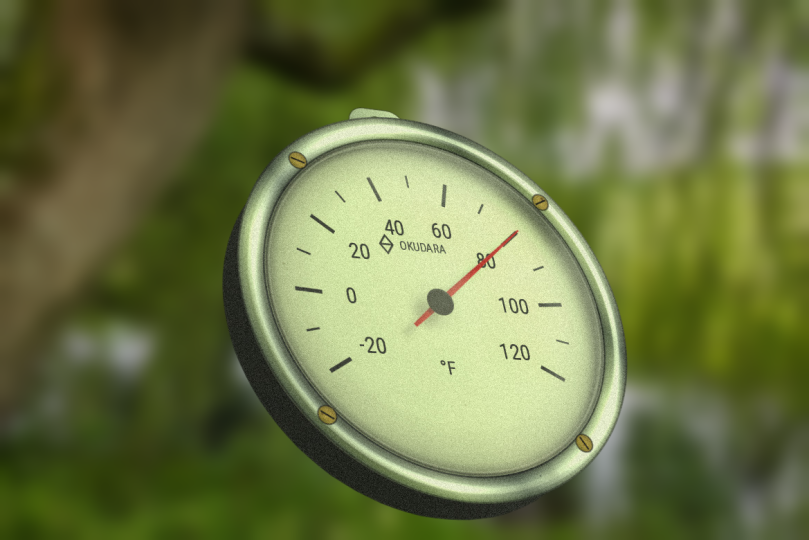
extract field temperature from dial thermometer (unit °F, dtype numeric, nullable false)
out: 80 °F
